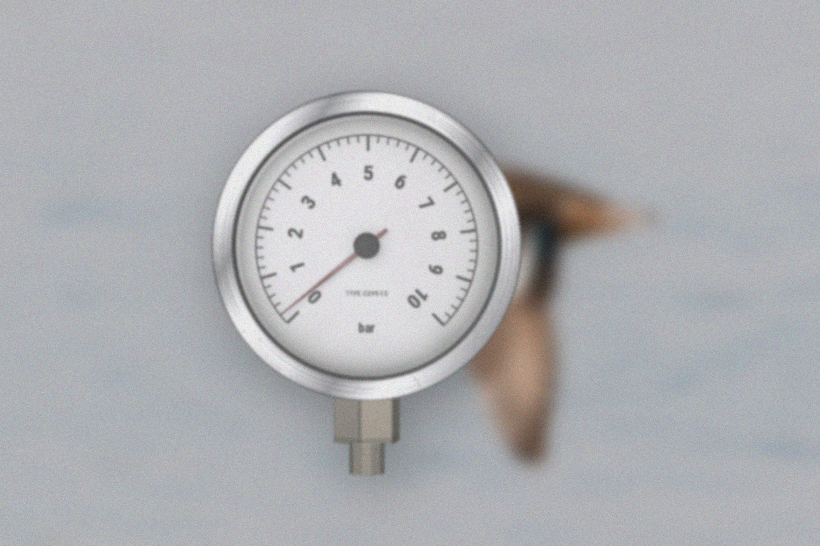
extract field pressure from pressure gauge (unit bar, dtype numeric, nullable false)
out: 0.2 bar
